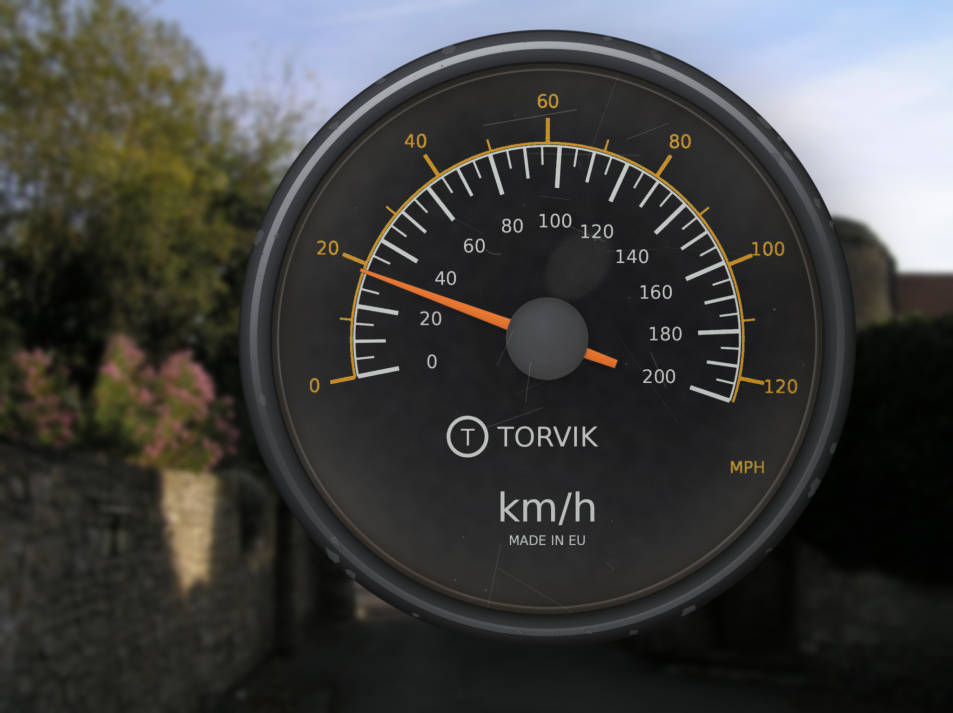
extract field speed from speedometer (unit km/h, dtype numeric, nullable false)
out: 30 km/h
